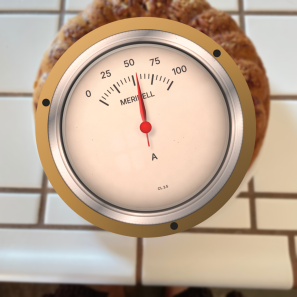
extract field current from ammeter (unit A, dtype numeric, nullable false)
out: 55 A
